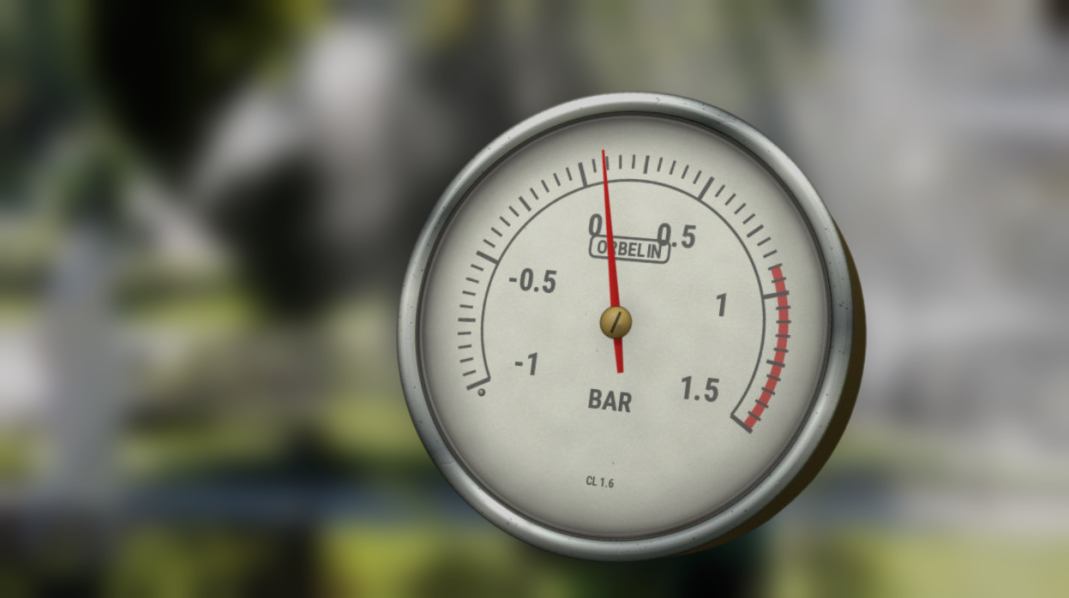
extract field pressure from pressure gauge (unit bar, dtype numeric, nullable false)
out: 0.1 bar
